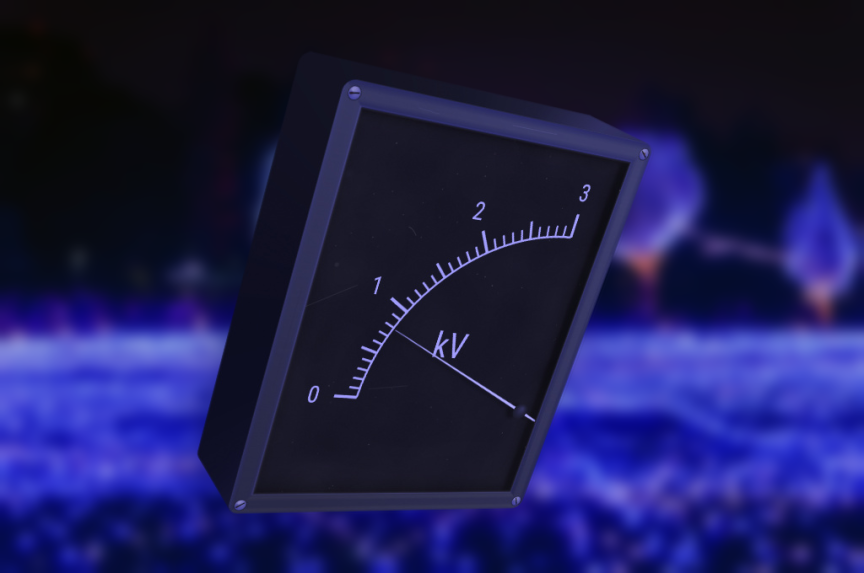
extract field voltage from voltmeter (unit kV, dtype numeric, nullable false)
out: 0.8 kV
